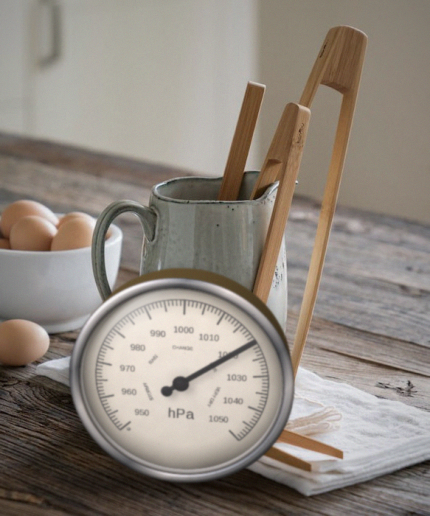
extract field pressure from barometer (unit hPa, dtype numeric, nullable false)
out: 1020 hPa
